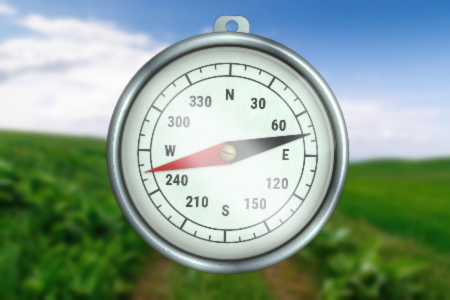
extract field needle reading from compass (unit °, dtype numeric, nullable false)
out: 255 °
